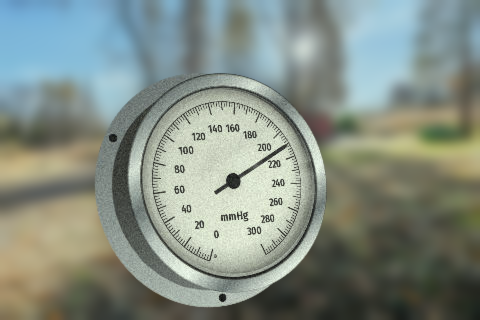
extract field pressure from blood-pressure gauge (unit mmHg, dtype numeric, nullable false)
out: 210 mmHg
